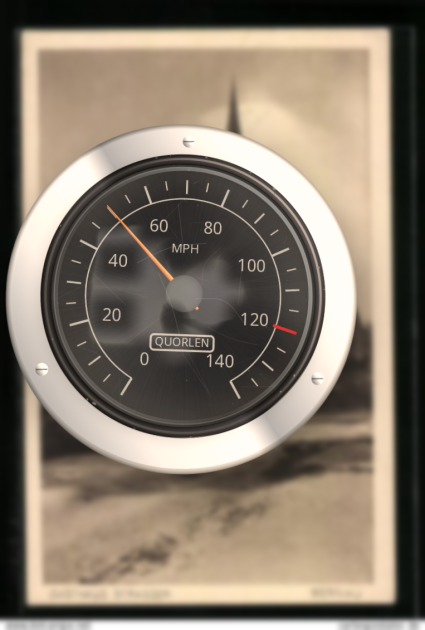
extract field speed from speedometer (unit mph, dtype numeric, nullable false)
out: 50 mph
